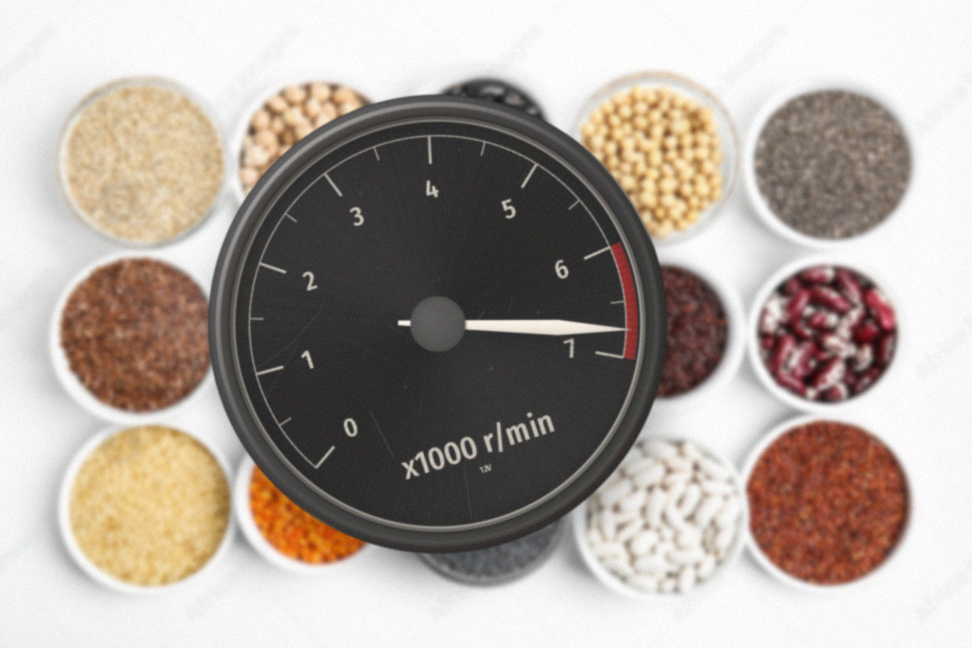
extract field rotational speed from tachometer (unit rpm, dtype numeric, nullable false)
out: 6750 rpm
